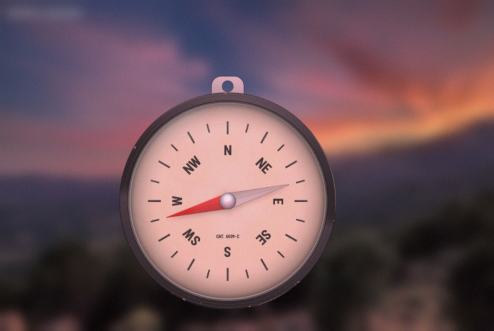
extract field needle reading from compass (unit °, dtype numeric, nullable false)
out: 255 °
